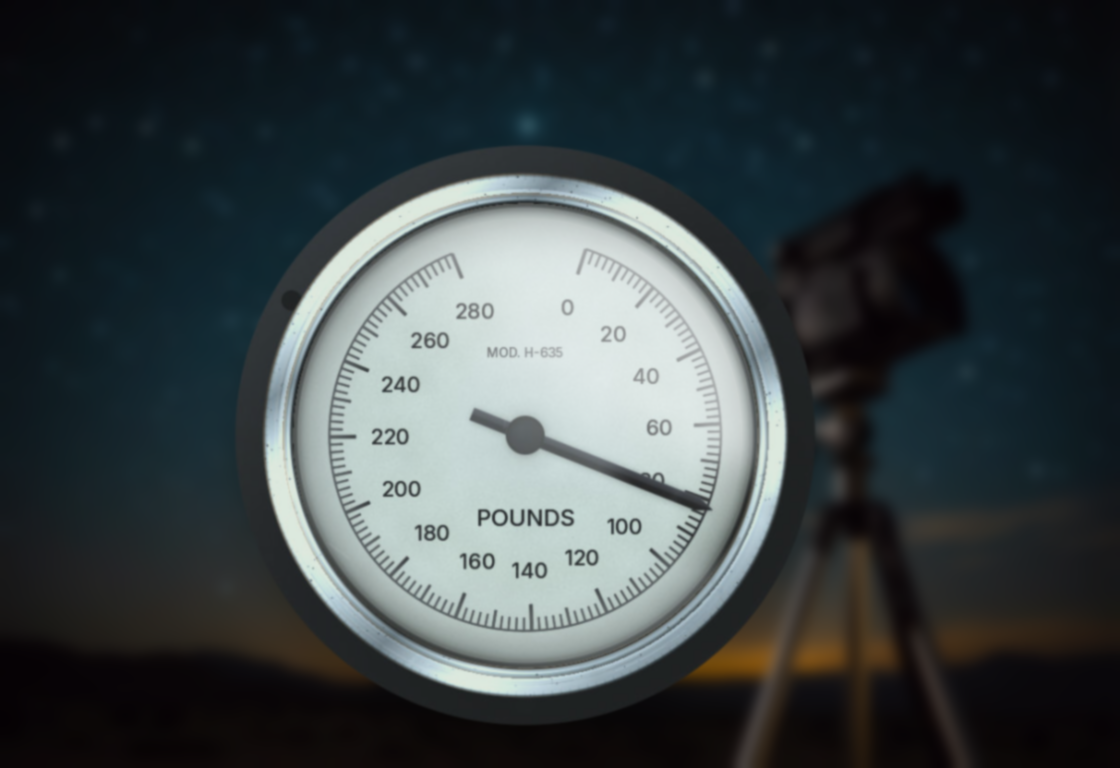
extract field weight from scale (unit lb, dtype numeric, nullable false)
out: 82 lb
